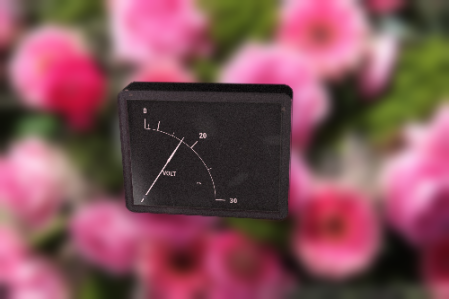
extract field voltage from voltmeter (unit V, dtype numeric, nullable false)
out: 17.5 V
